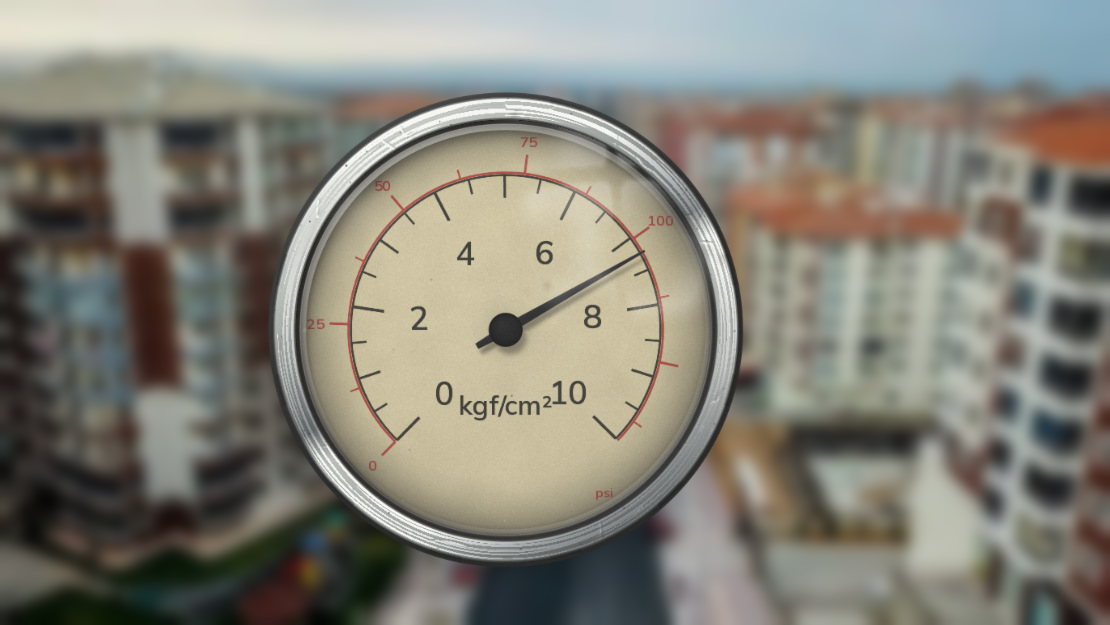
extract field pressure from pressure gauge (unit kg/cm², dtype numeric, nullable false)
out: 7.25 kg/cm²
